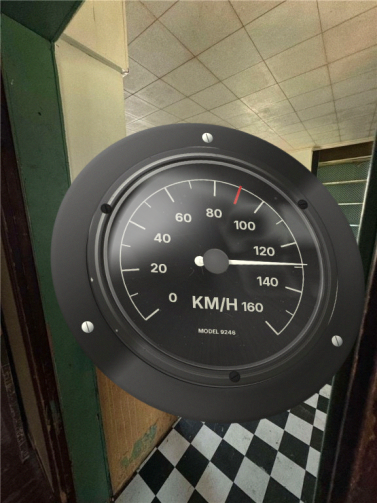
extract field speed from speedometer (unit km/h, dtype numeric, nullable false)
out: 130 km/h
